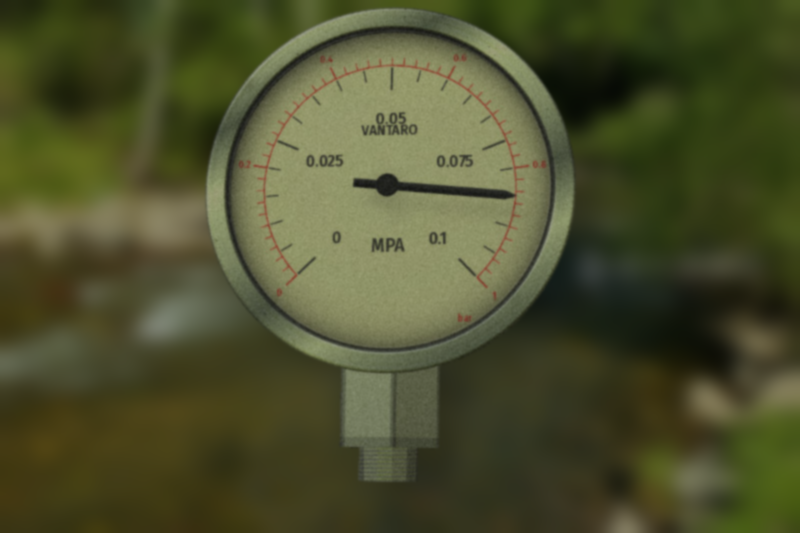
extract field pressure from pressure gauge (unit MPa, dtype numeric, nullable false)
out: 0.085 MPa
